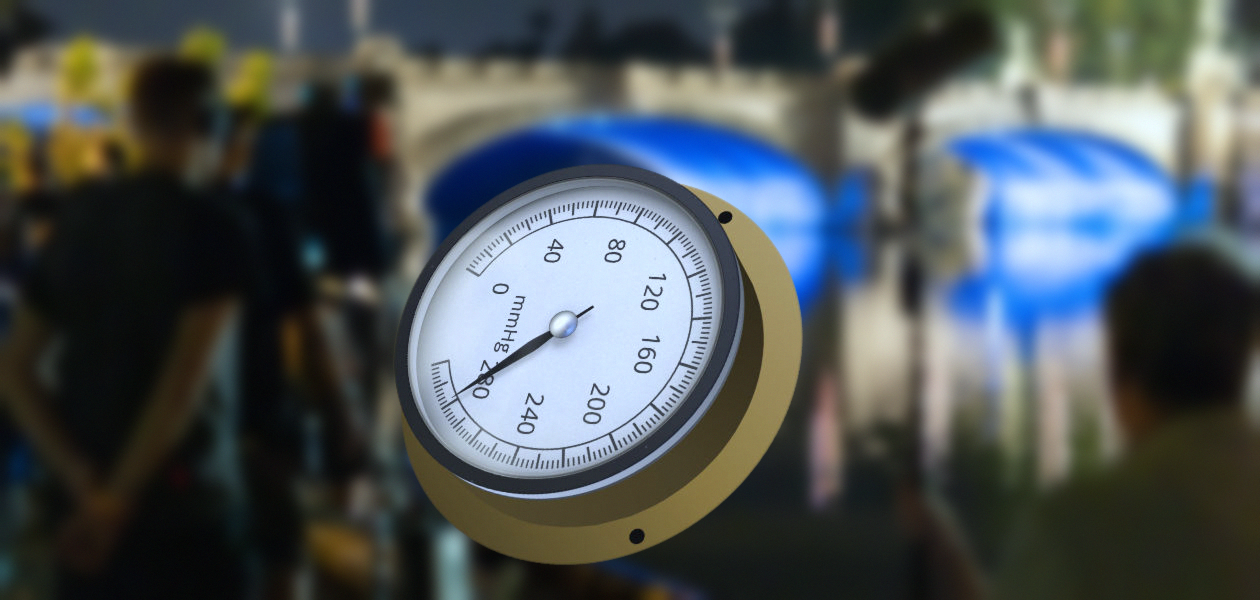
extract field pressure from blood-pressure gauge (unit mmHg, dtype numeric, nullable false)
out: 280 mmHg
